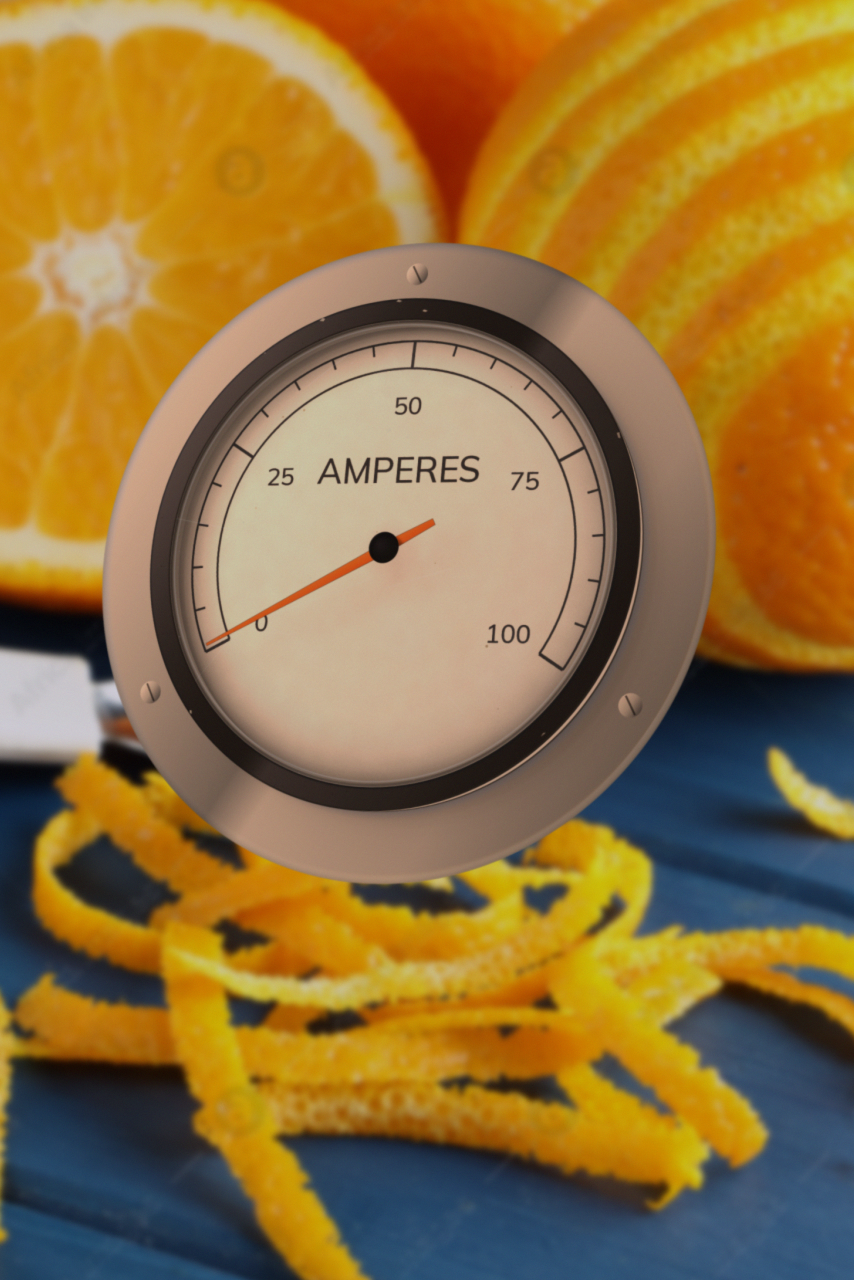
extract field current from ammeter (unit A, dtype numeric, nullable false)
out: 0 A
